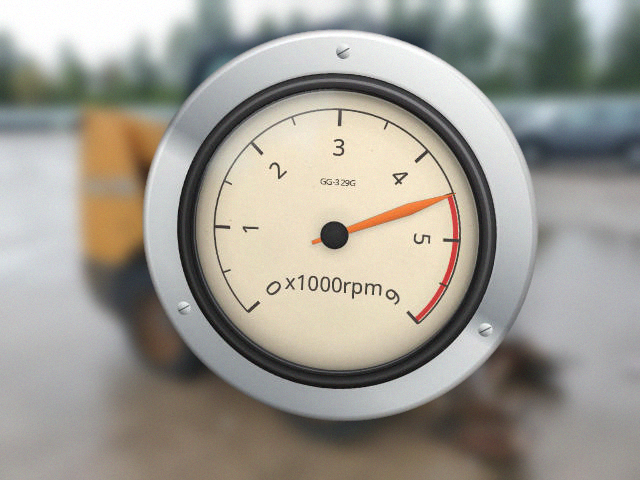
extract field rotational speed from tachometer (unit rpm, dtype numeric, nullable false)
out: 4500 rpm
